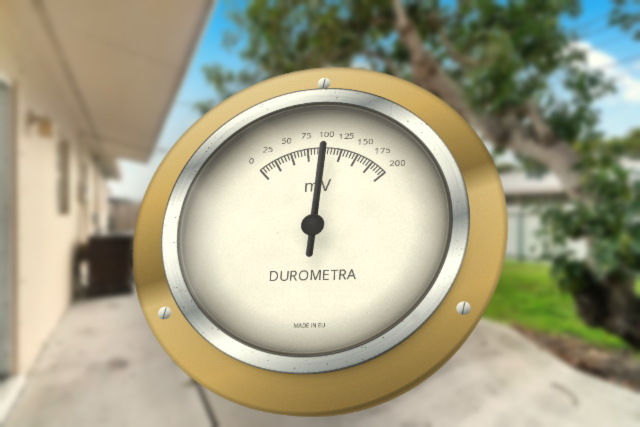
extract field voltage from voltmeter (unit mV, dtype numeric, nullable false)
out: 100 mV
